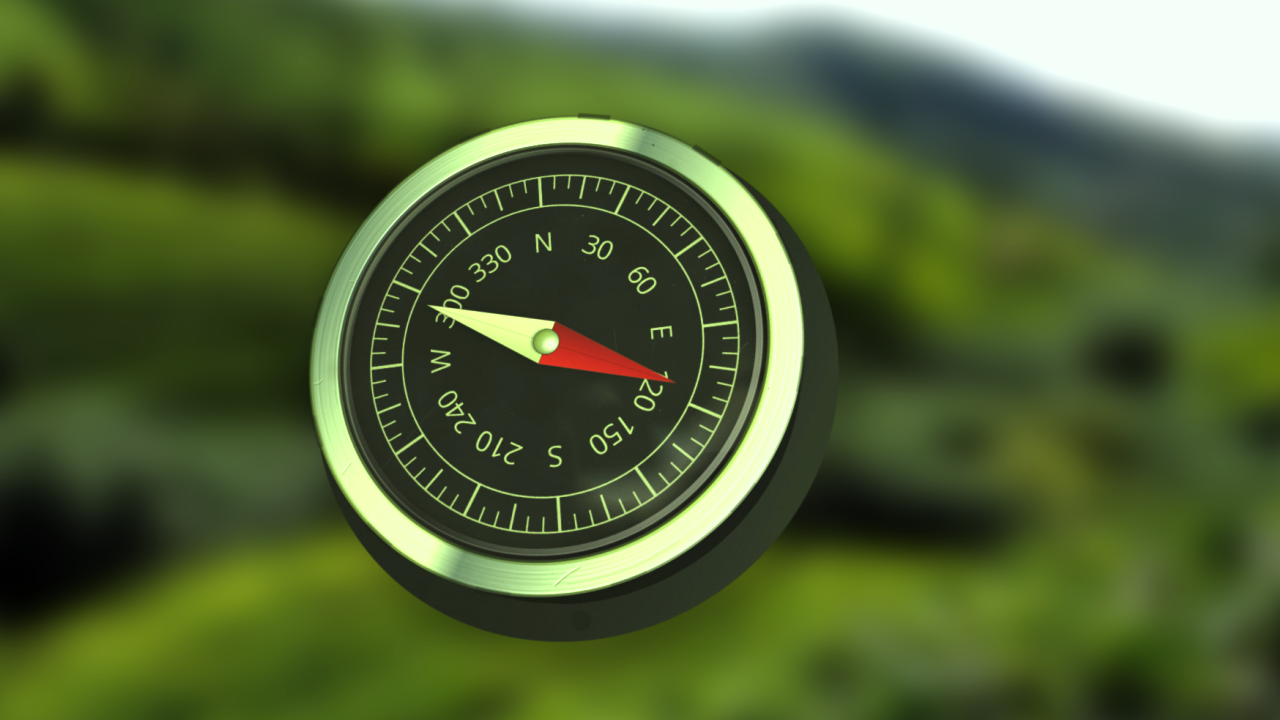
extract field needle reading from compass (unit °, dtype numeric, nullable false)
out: 115 °
